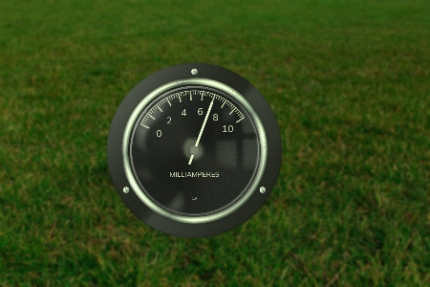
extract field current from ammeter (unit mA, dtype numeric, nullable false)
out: 7 mA
